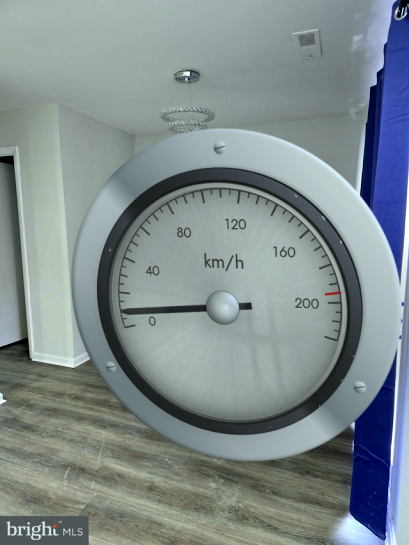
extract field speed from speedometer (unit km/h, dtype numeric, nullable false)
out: 10 km/h
